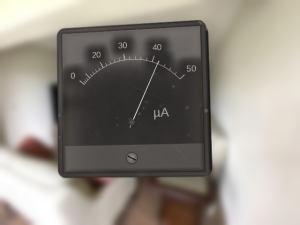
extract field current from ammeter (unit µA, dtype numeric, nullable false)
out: 42 µA
